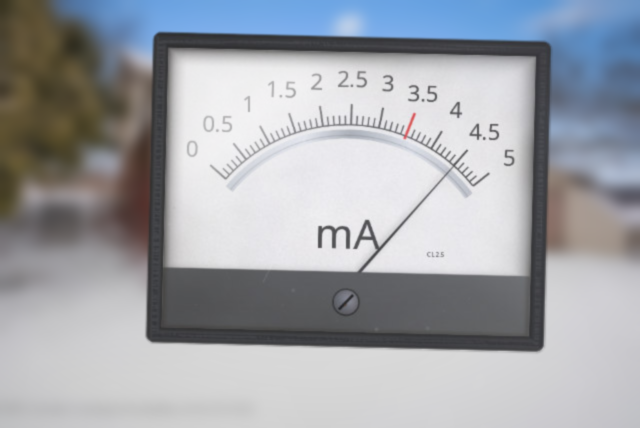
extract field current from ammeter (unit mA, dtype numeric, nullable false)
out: 4.5 mA
